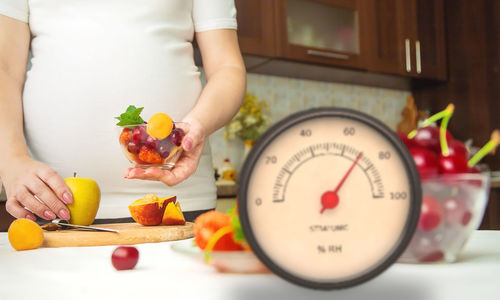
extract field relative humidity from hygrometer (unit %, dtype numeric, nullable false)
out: 70 %
